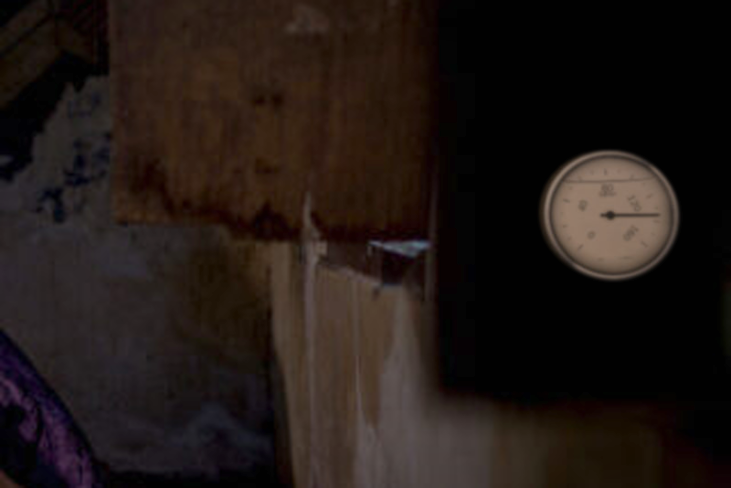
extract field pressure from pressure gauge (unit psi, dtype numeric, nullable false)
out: 135 psi
